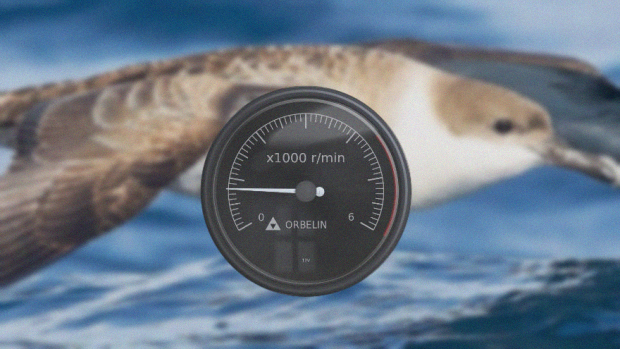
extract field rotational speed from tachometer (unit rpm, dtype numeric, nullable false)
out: 800 rpm
